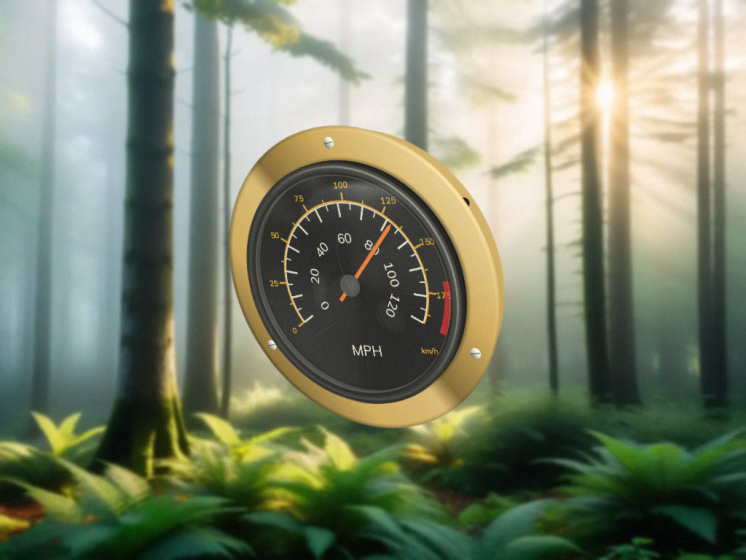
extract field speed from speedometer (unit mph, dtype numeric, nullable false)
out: 82.5 mph
